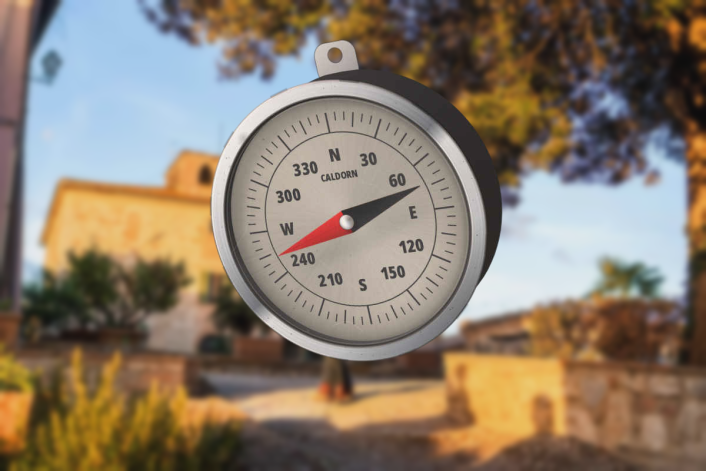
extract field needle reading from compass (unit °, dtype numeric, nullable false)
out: 252.5 °
